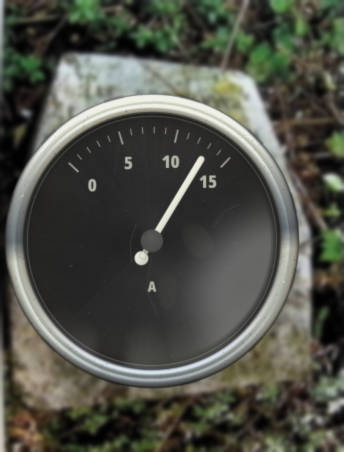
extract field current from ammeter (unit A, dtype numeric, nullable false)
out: 13 A
